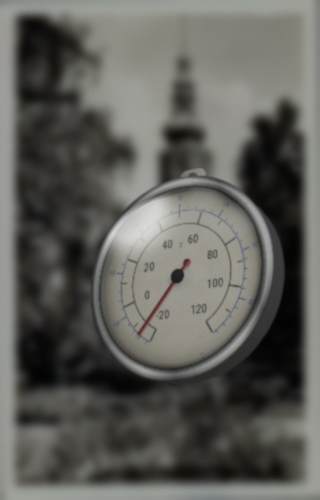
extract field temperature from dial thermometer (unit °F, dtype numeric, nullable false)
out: -15 °F
